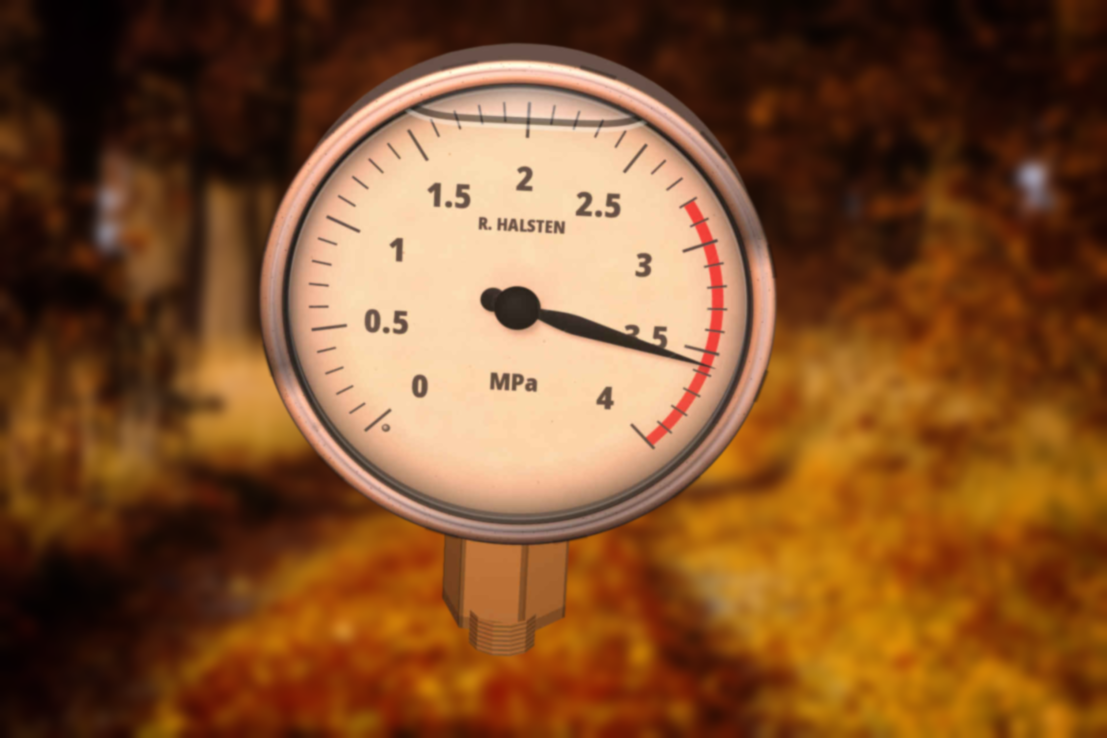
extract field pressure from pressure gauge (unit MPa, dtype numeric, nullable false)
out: 3.55 MPa
